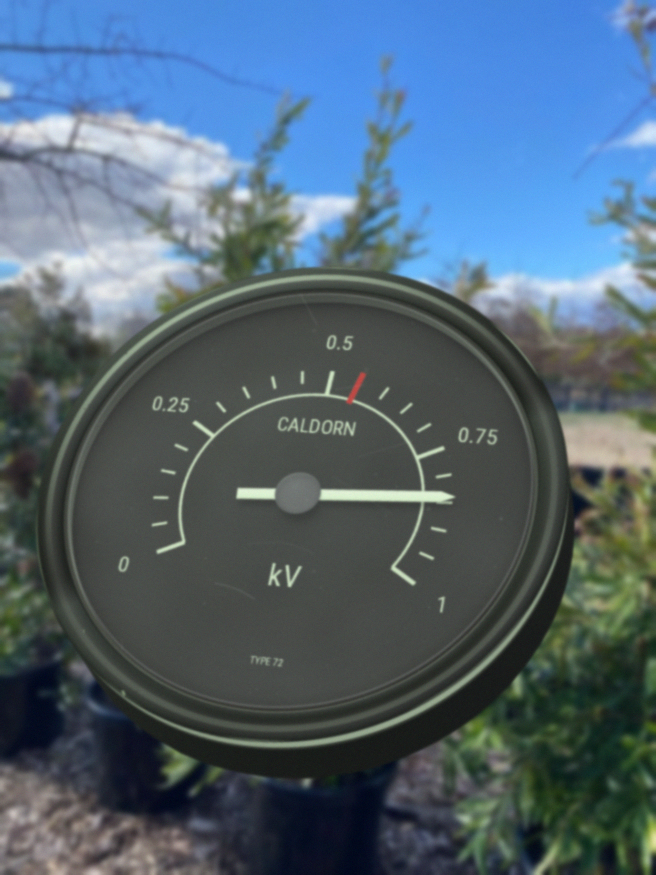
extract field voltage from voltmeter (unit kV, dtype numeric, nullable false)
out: 0.85 kV
